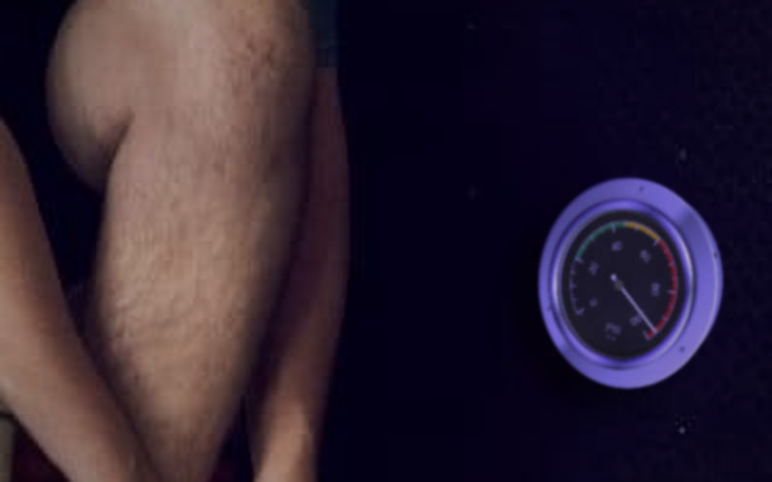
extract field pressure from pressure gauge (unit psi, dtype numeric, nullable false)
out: 95 psi
